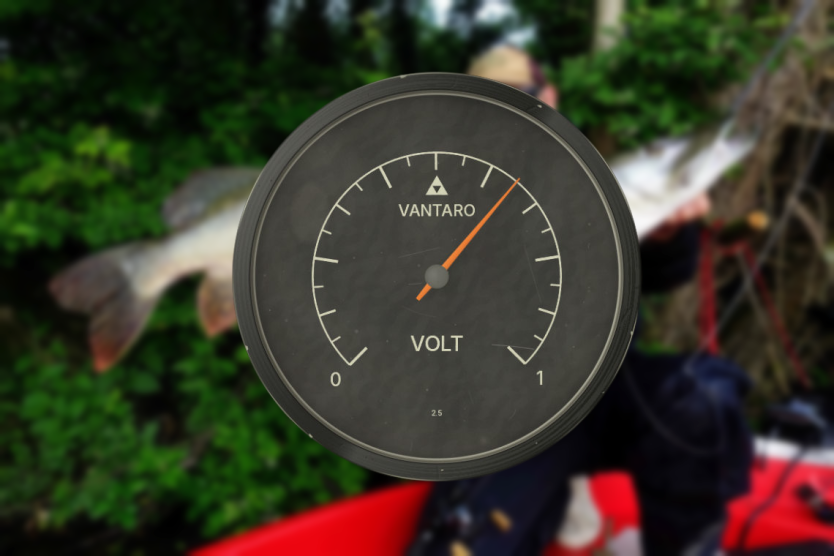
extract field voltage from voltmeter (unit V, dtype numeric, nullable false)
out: 0.65 V
